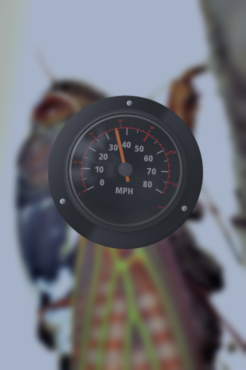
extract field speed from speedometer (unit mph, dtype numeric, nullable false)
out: 35 mph
